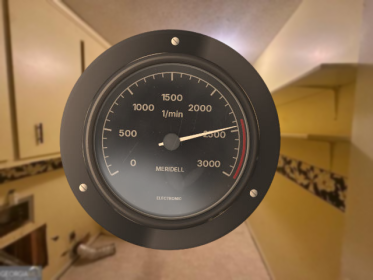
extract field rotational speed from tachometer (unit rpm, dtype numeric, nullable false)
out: 2450 rpm
